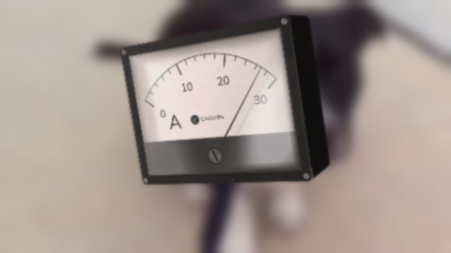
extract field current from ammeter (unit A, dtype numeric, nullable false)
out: 27 A
